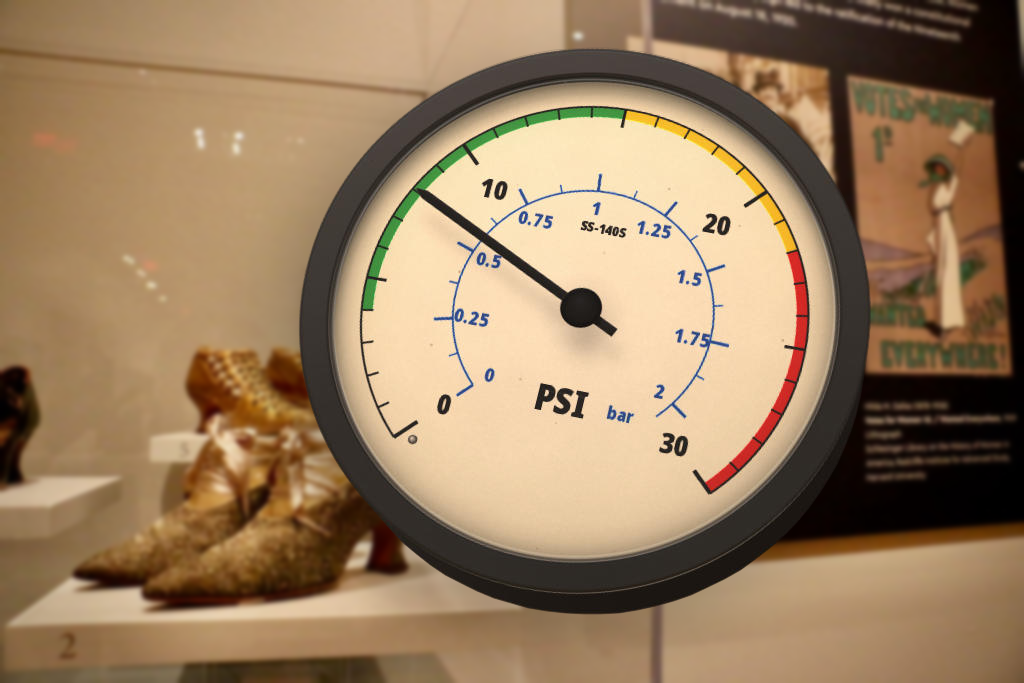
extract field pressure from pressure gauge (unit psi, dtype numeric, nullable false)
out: 8 psi
